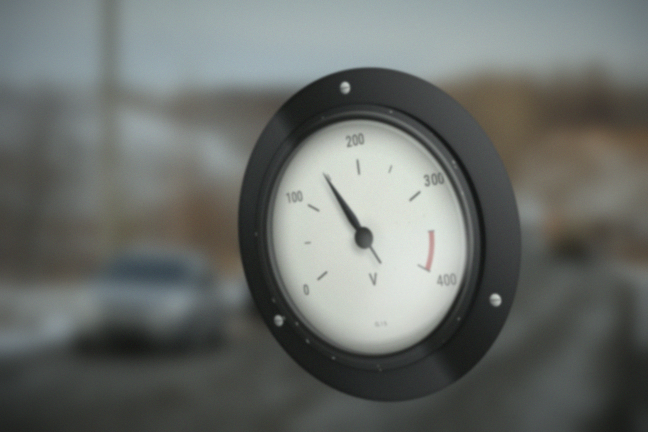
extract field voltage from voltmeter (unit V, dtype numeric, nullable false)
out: 150 V
